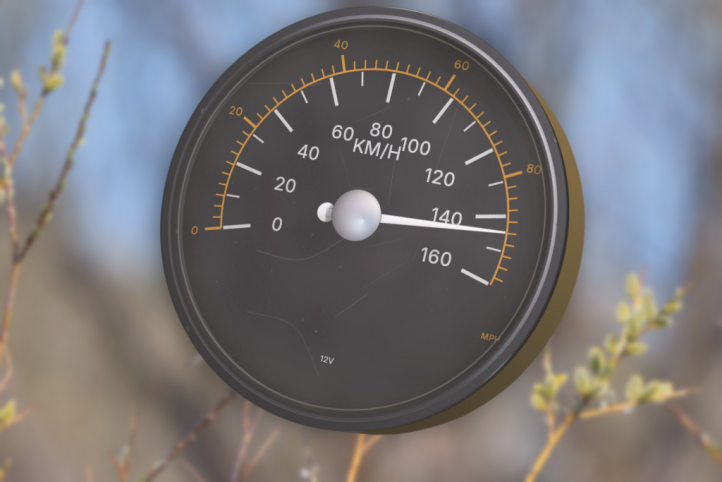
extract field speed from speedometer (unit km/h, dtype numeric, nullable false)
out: 145 km/h
